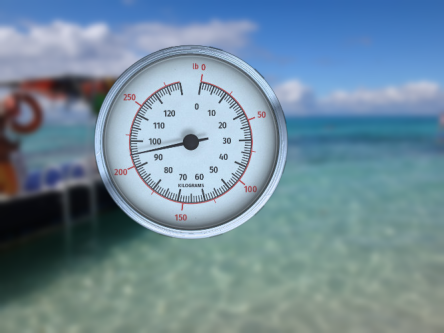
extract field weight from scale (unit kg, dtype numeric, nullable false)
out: 95 kg
